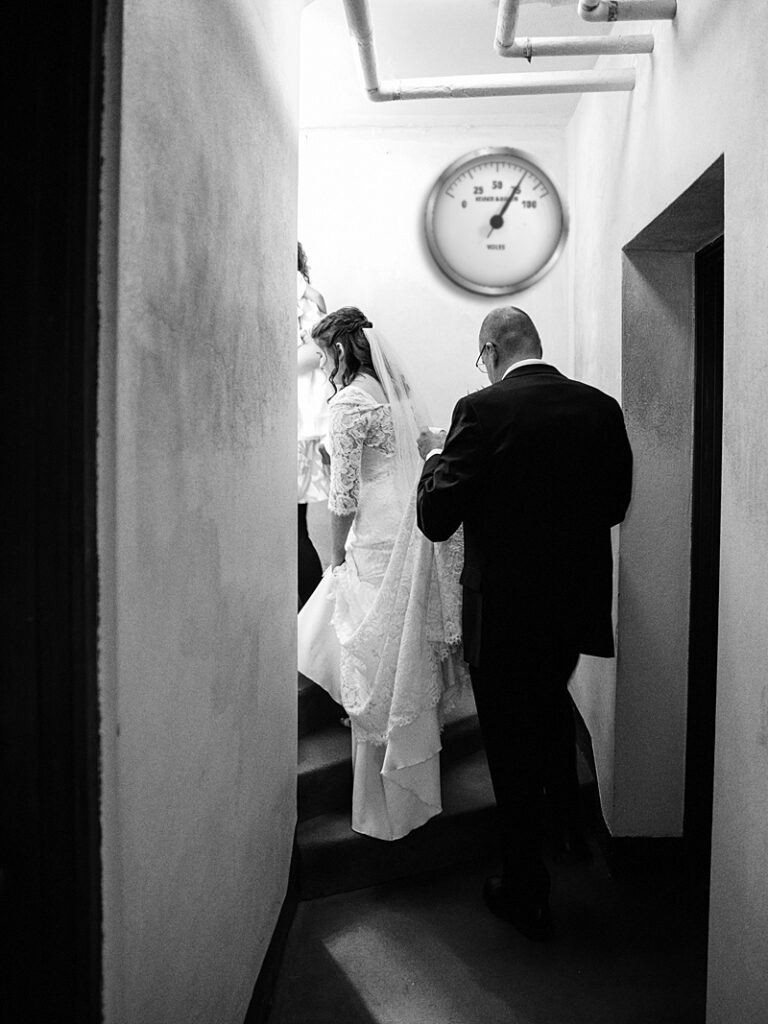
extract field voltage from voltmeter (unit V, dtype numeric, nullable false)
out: 75 V
